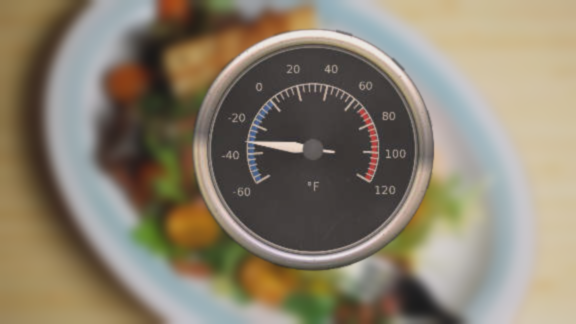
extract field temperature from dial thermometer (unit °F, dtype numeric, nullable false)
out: -32 °F
